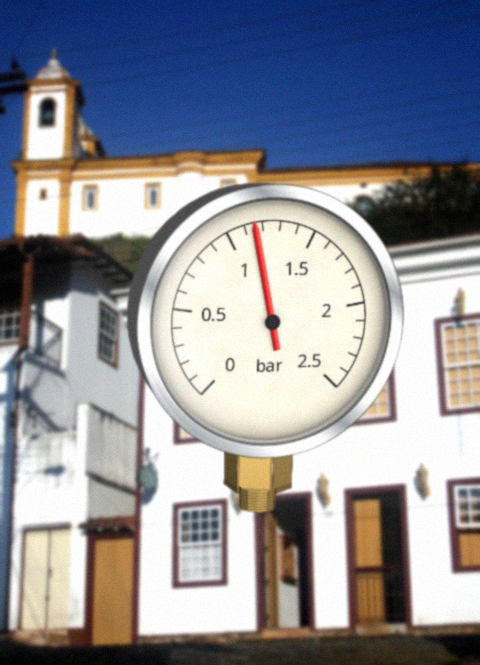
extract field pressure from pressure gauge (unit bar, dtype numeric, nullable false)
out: 1.15 bar
